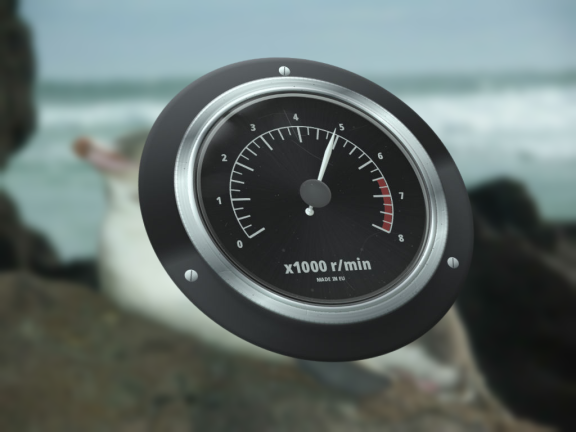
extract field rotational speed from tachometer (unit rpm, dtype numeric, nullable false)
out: 4875 rpm
